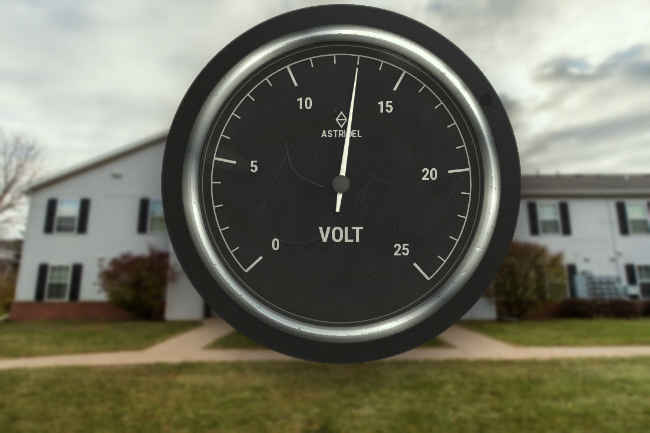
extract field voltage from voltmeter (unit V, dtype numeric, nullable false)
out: 13 V
